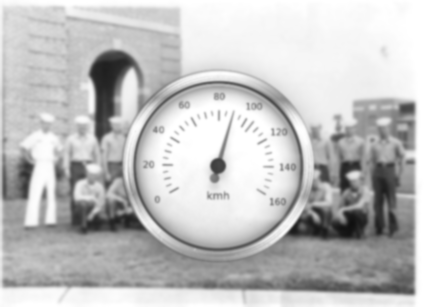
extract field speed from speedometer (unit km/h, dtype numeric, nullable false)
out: 90 km/h
